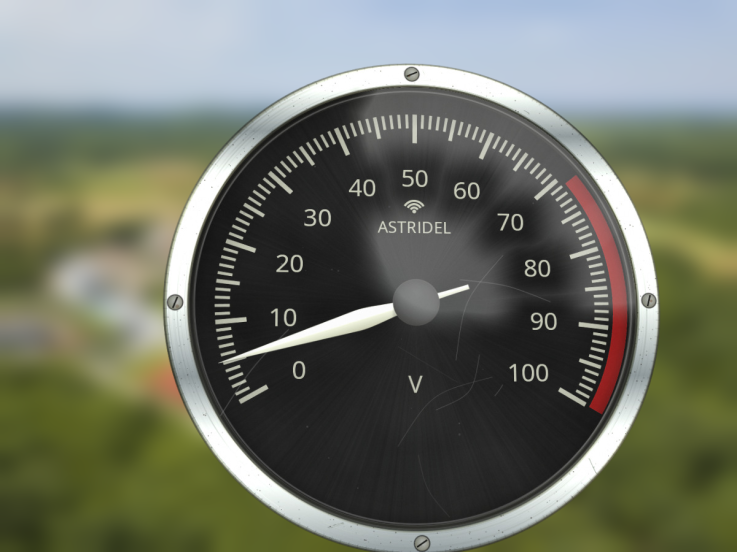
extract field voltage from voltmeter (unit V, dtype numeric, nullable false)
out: 5 V
